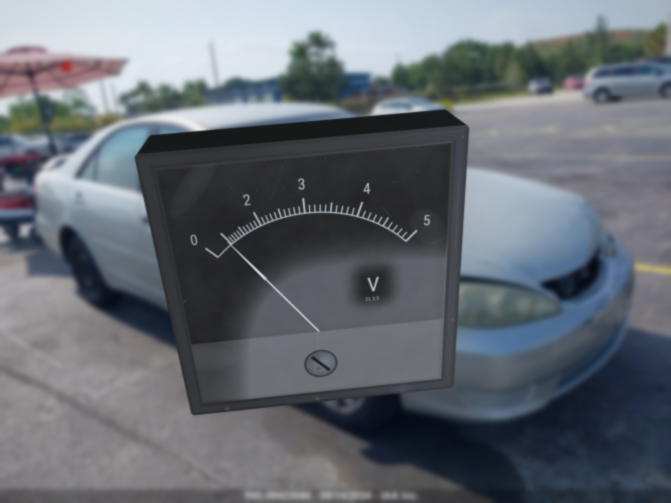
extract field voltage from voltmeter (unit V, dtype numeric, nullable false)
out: 1 V
